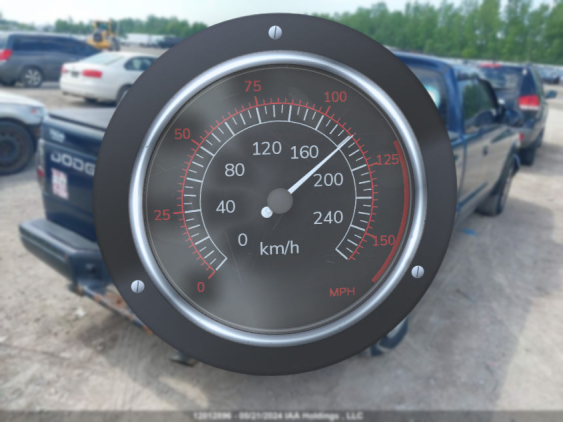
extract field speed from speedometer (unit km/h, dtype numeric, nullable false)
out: 180 km/h
